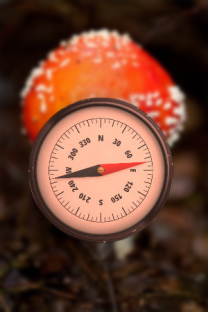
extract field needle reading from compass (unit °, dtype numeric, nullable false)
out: 80 °
